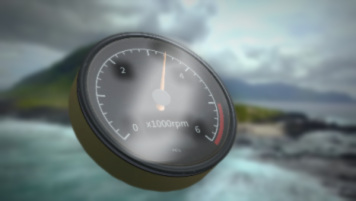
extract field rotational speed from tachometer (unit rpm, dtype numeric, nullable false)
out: 3400 rpm
